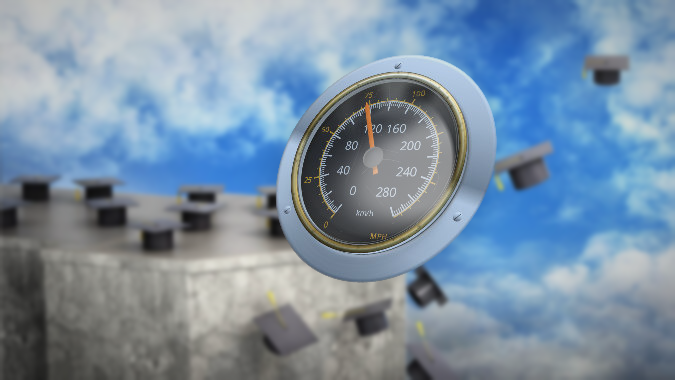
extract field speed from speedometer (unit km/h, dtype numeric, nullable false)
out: 120 km/h
